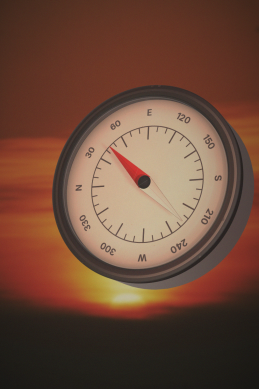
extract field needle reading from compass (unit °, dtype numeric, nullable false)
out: 45 °
